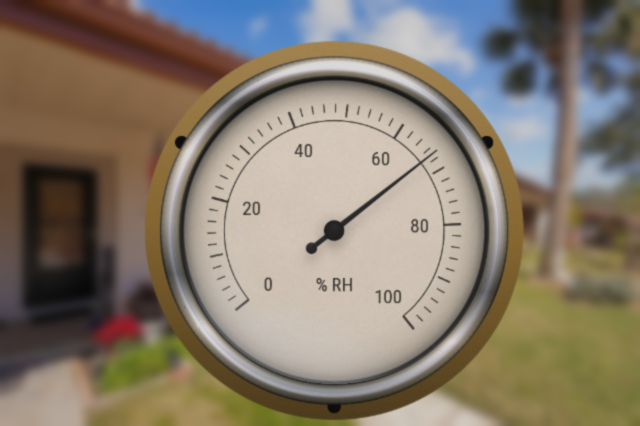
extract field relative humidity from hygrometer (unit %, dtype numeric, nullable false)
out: 67 %
